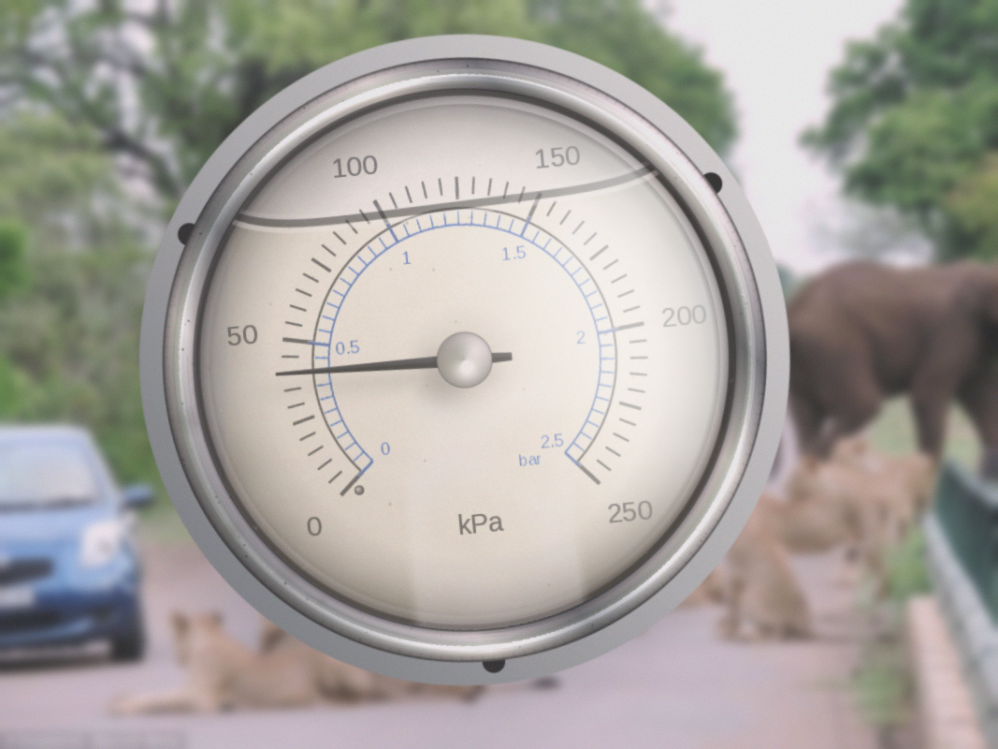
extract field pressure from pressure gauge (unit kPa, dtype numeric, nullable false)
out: 40 kPa
